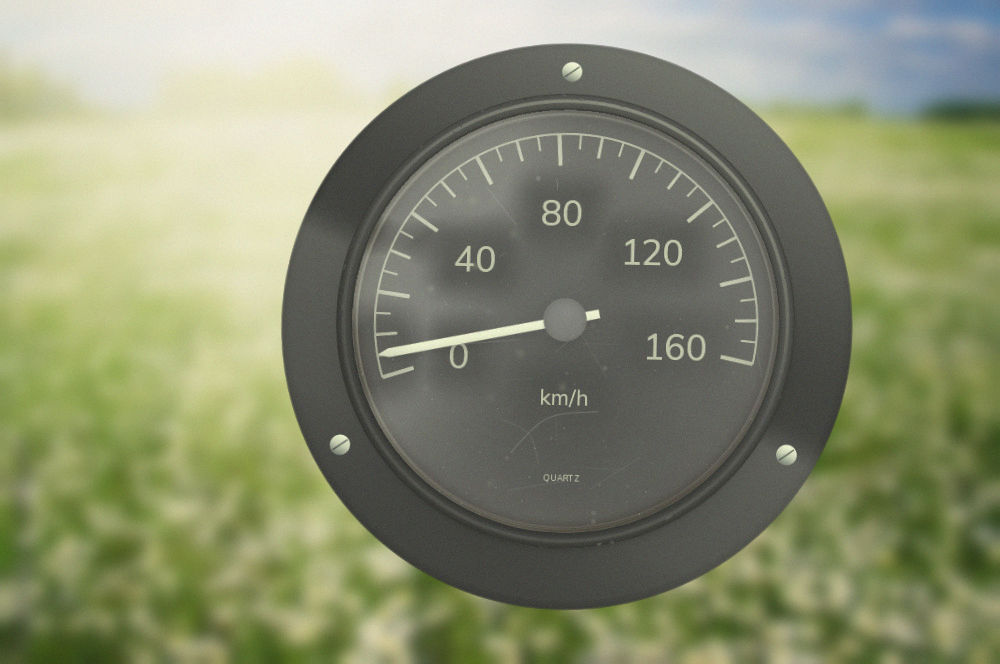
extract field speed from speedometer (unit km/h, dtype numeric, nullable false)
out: 5 km/h
